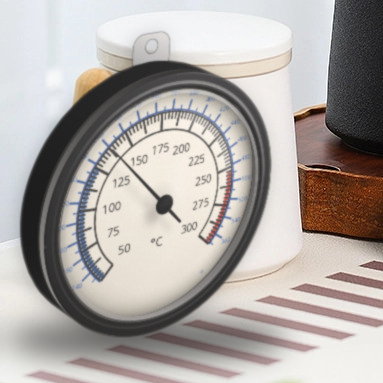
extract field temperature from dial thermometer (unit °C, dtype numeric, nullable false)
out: 137.5 °C
